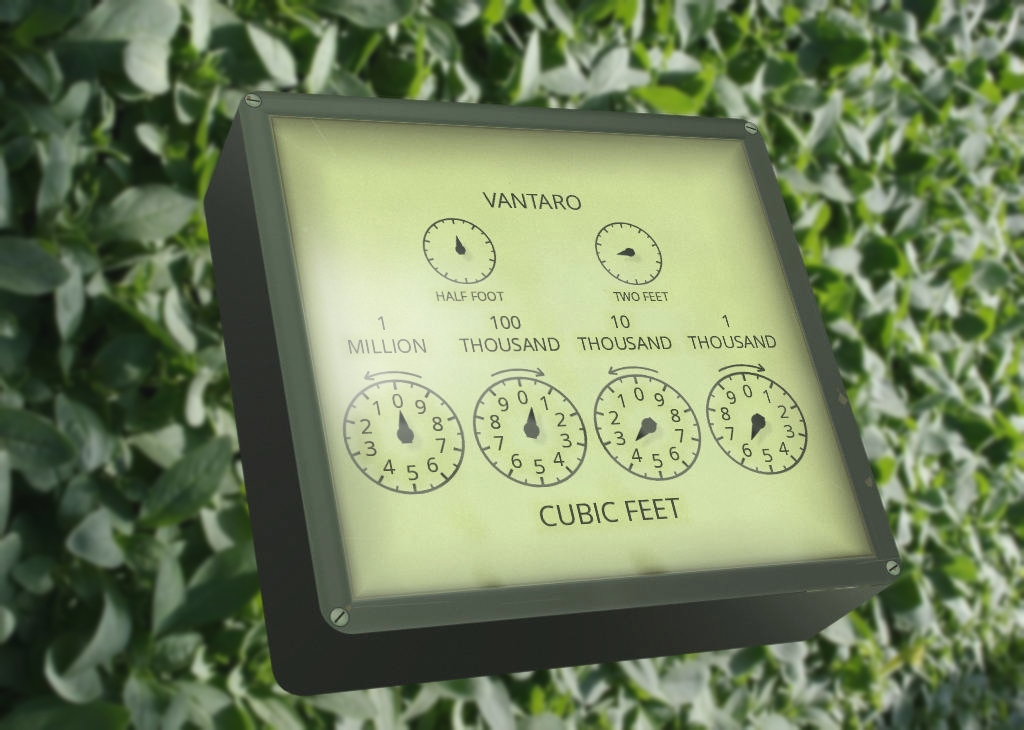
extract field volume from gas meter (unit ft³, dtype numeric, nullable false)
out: 3600 ft³
